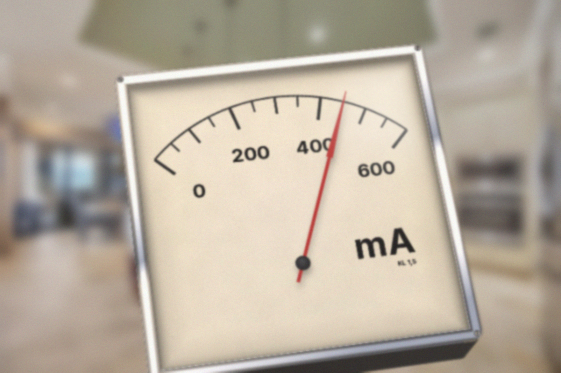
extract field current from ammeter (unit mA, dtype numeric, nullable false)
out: 450 mA
